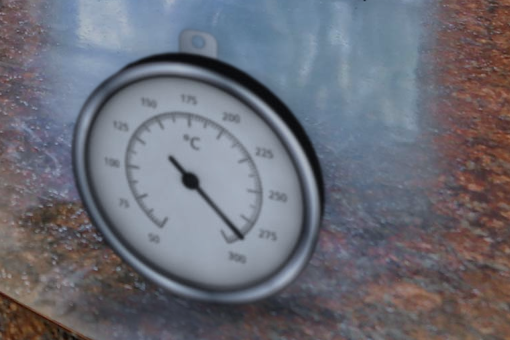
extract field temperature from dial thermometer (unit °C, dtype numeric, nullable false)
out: 287.5 °C
